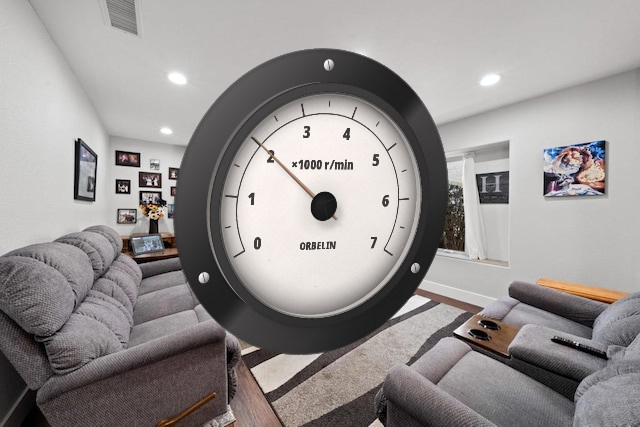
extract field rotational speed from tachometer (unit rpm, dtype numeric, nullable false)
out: 2000 rpm
